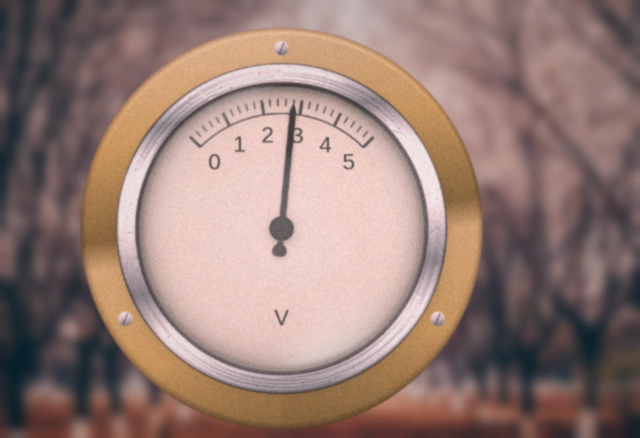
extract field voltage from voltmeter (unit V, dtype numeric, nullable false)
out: 2.8 V
